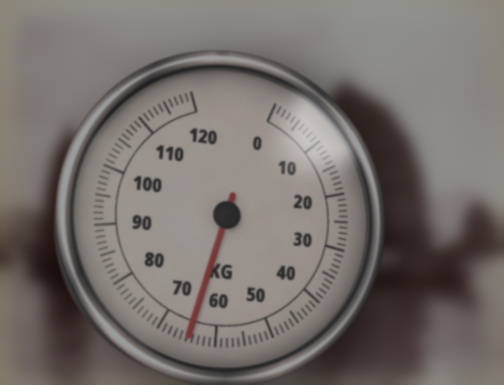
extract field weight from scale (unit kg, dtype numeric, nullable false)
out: 65 kg
